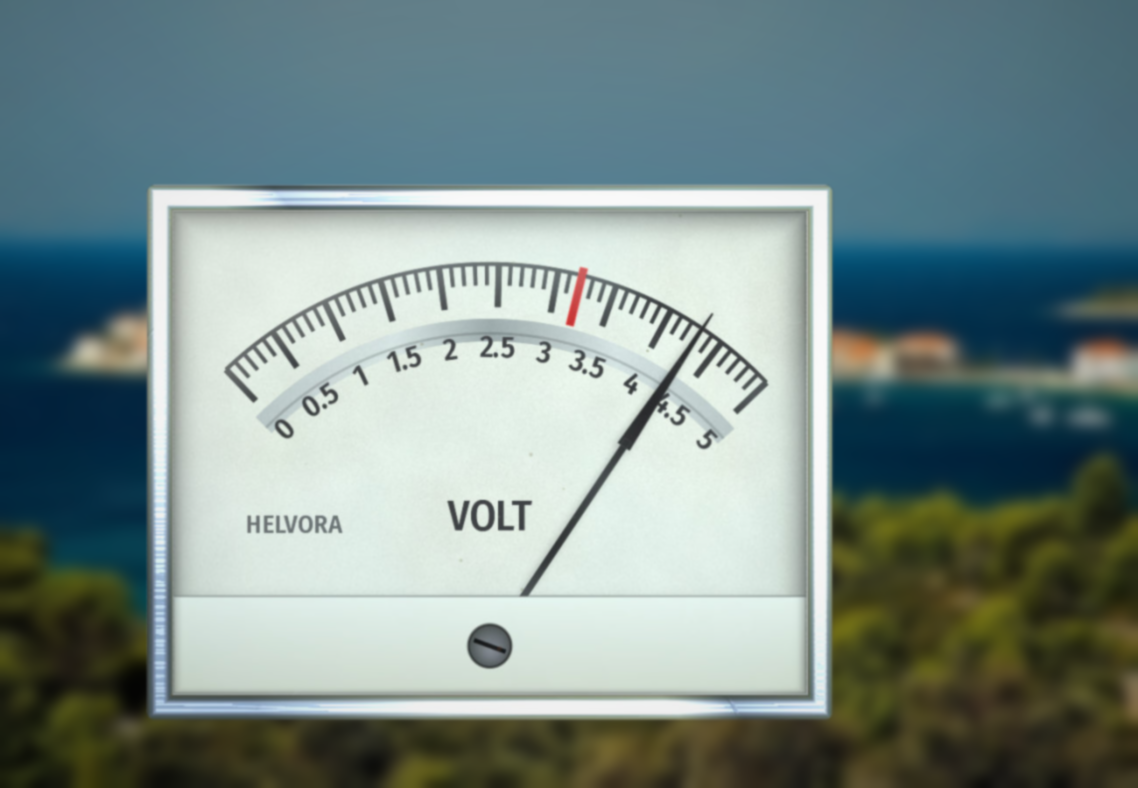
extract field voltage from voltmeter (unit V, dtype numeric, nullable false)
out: 4.3 V
